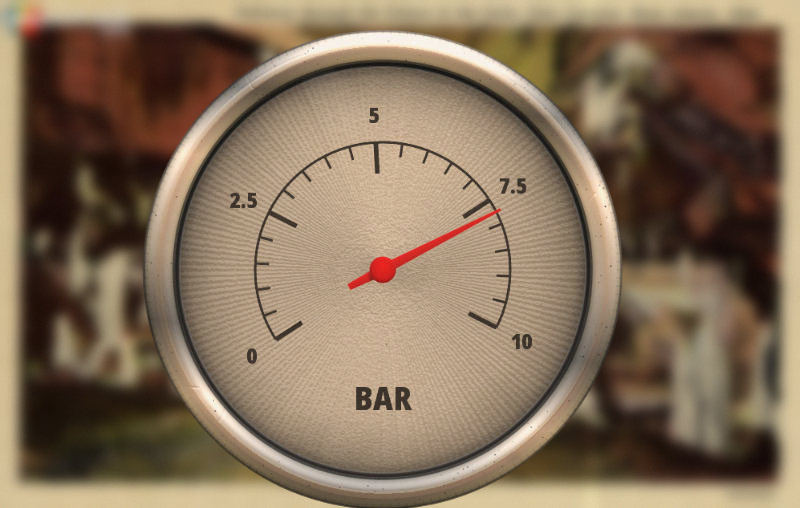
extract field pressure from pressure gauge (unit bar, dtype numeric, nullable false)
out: 7.75 bar
